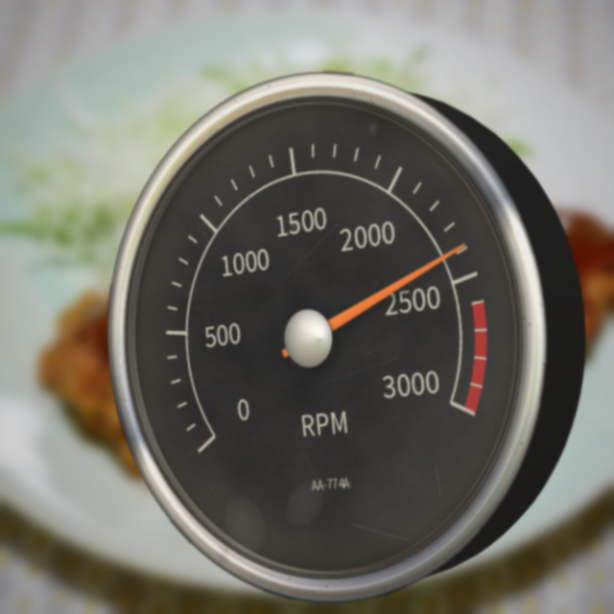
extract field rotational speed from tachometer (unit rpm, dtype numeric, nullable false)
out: 2400 rpm
